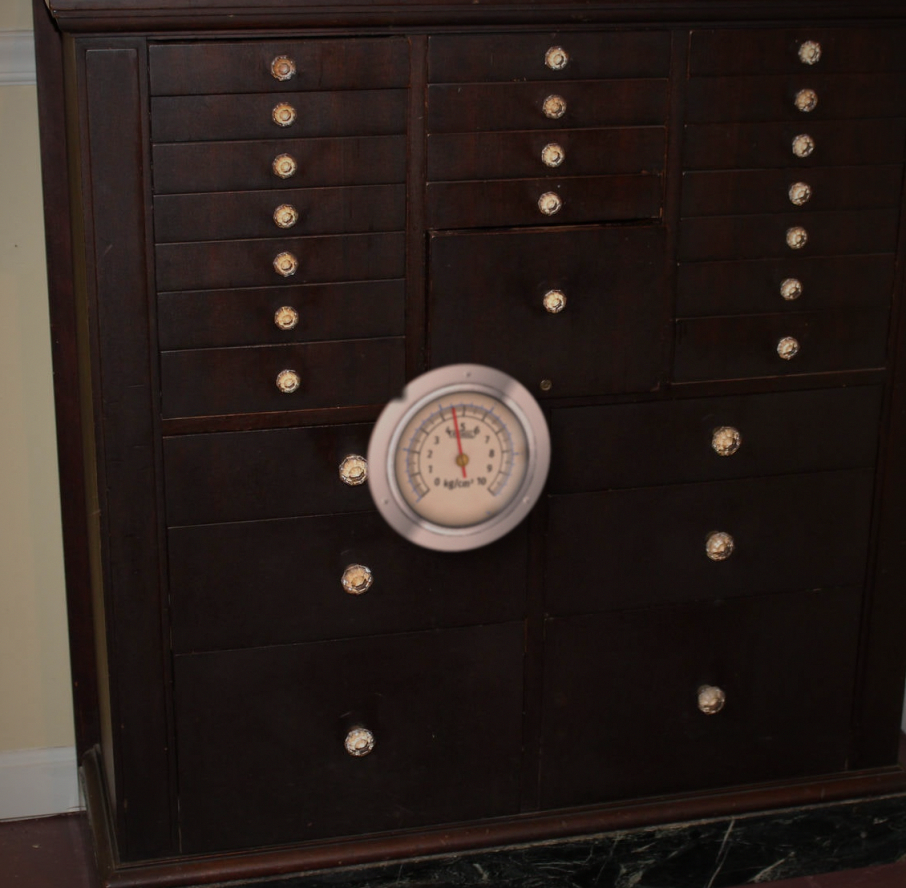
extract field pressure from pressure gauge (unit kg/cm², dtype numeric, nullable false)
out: 4.5 kg/cm²
